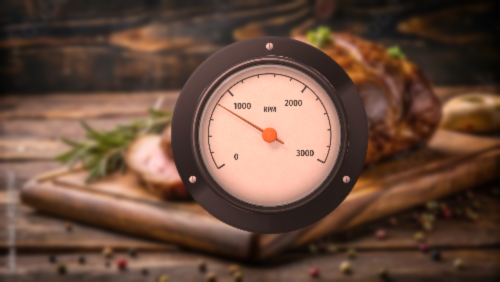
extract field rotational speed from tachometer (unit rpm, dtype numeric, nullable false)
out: 800 rpm
